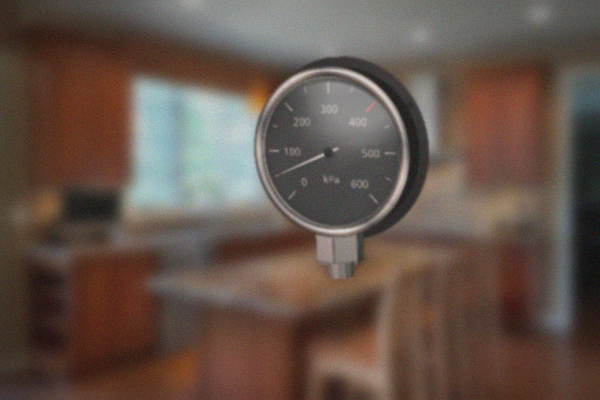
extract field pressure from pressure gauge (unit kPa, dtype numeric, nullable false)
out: 50 kPa
